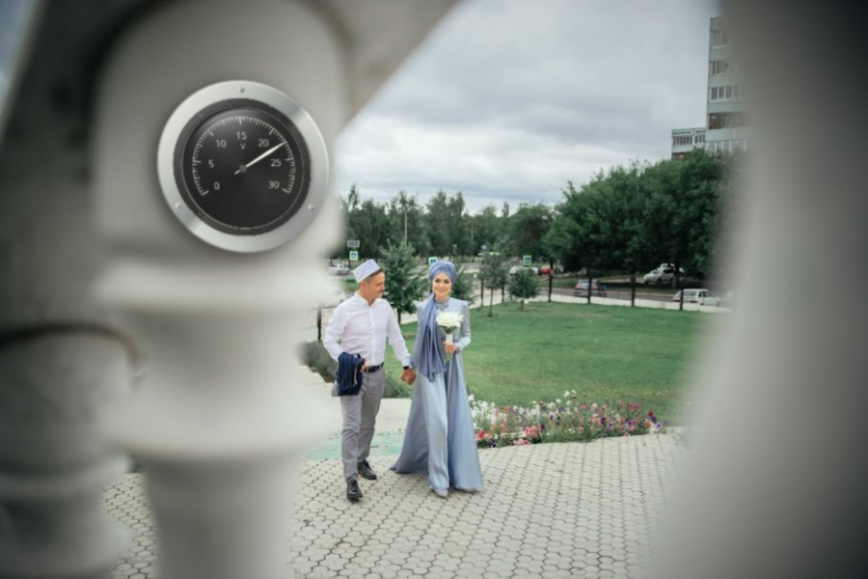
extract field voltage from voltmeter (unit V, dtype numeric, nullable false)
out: 22.5 V
